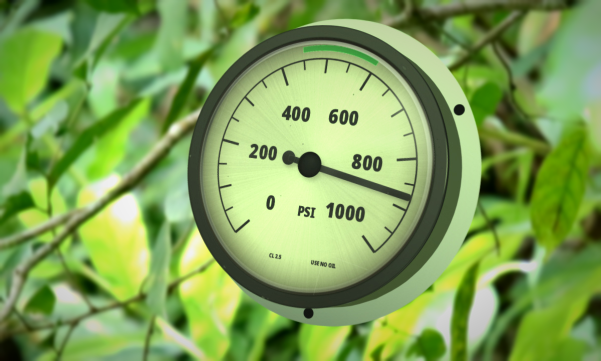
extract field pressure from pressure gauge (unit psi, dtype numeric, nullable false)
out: 875 psi
